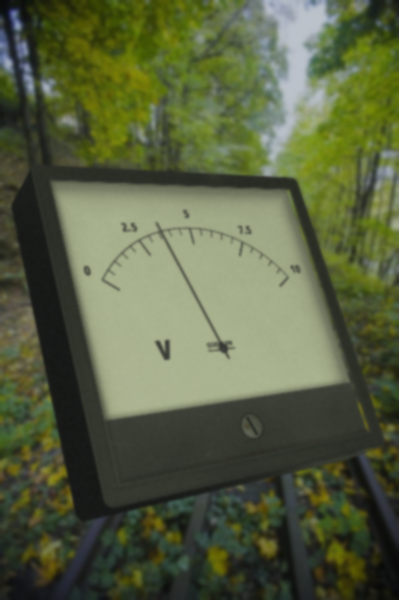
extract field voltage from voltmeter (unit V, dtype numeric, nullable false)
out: 3.5 V
